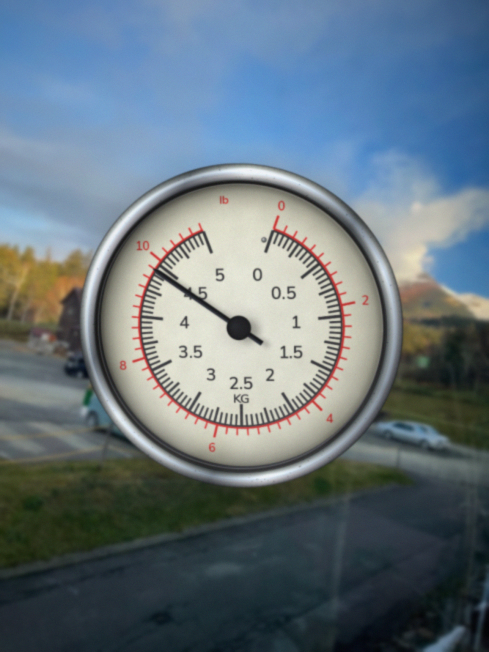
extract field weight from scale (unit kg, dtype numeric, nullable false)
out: 4.45 kg
